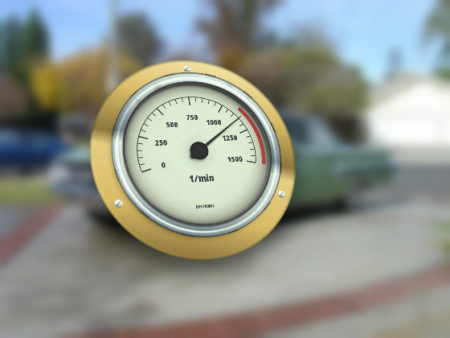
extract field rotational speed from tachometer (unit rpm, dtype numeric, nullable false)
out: 1150 rpm
